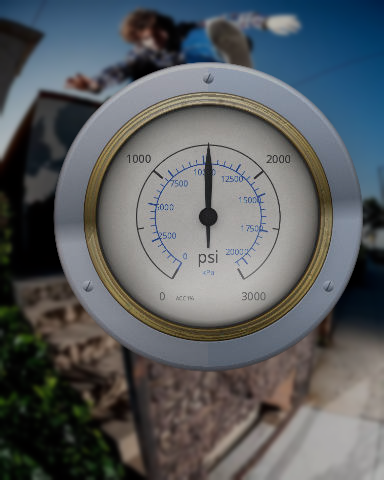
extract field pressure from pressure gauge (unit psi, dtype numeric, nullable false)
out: 1500 psi
